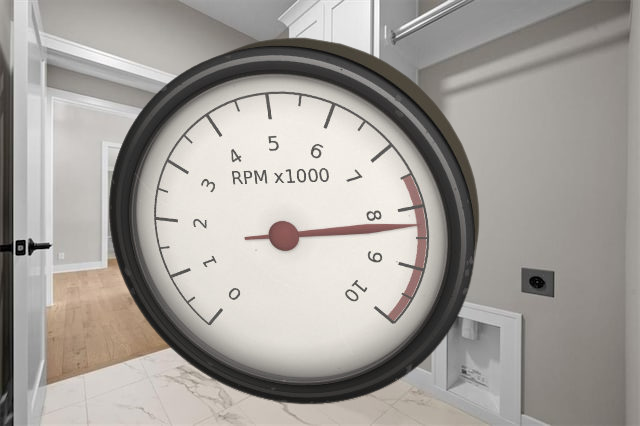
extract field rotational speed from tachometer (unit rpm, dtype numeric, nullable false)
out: 8250 rpm
